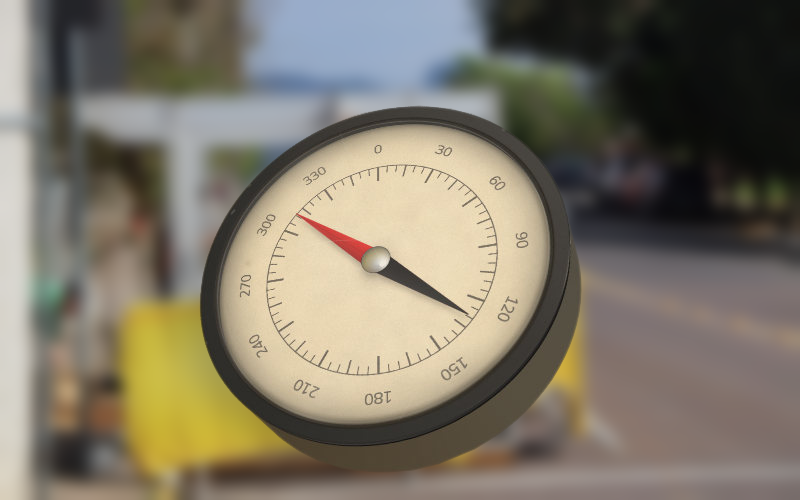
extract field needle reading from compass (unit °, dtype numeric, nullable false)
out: 310 °
